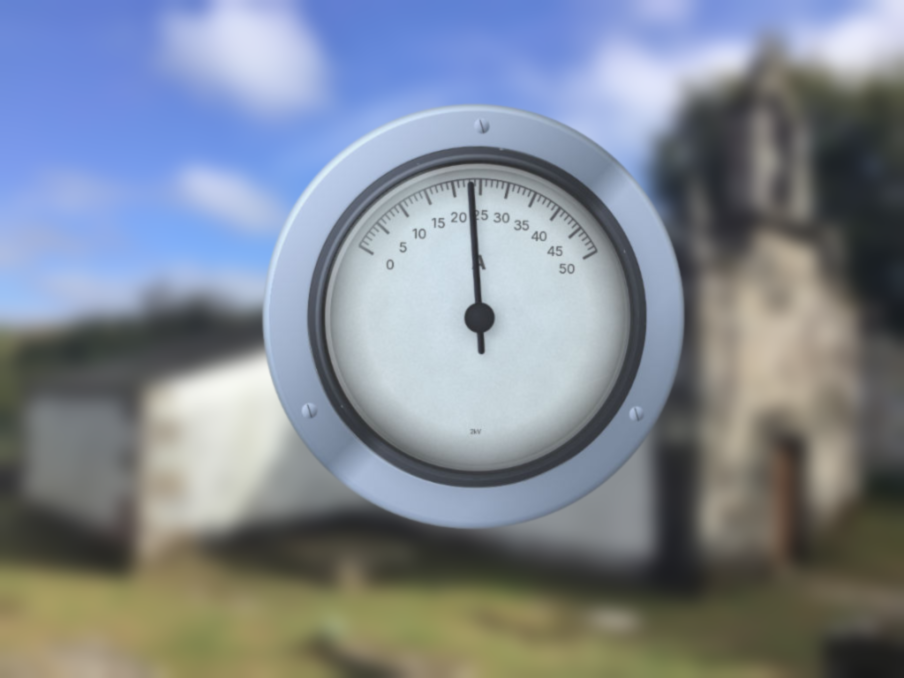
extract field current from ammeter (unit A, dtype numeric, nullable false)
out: 23 A
